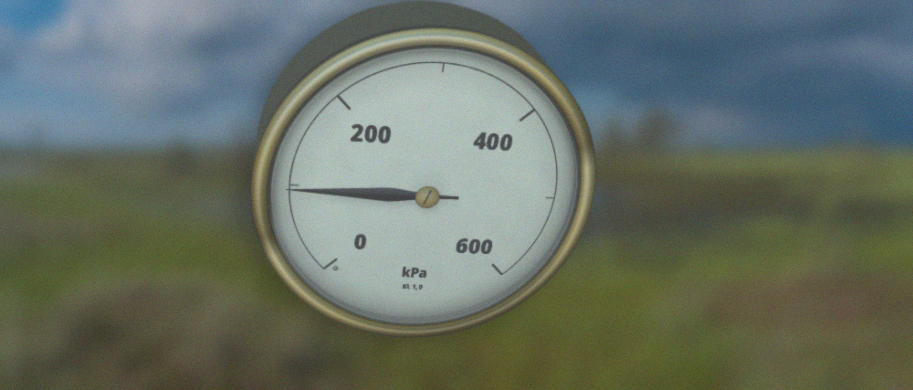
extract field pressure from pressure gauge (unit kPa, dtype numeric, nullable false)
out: 100 kPa
